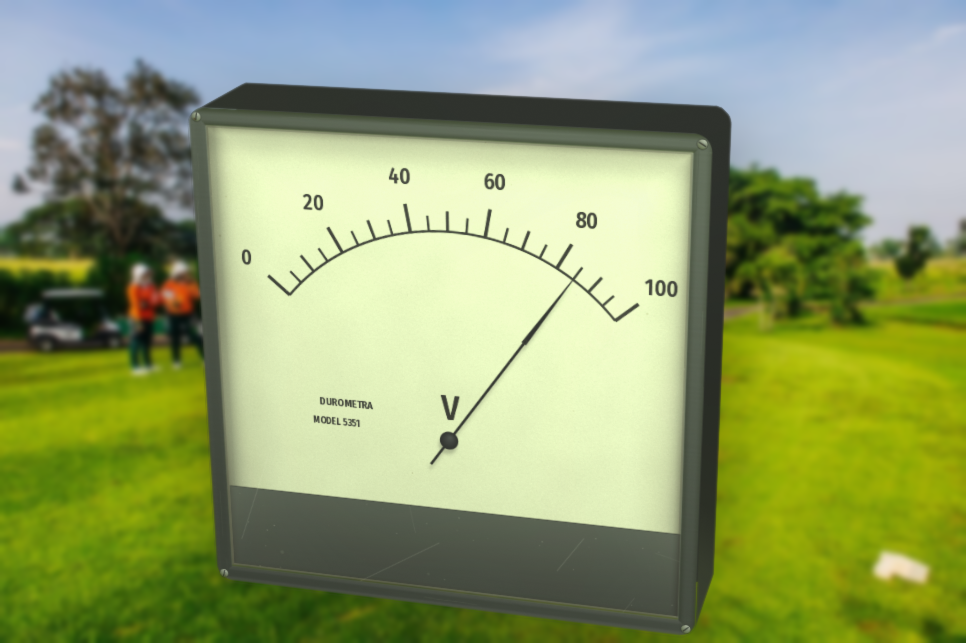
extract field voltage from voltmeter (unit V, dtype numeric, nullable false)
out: 85 V
